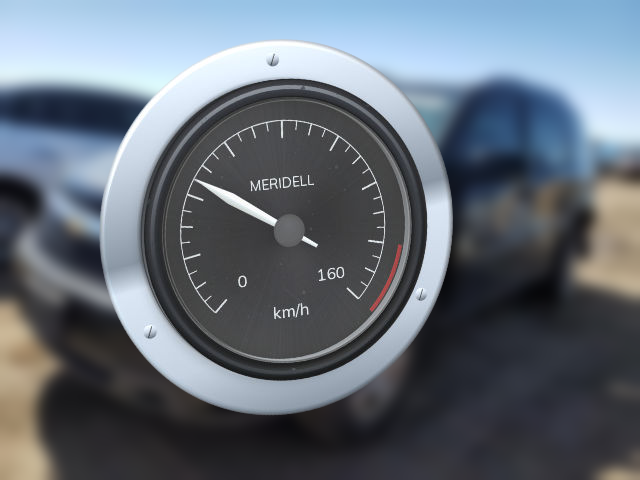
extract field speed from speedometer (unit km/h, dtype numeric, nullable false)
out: 45 km/h
